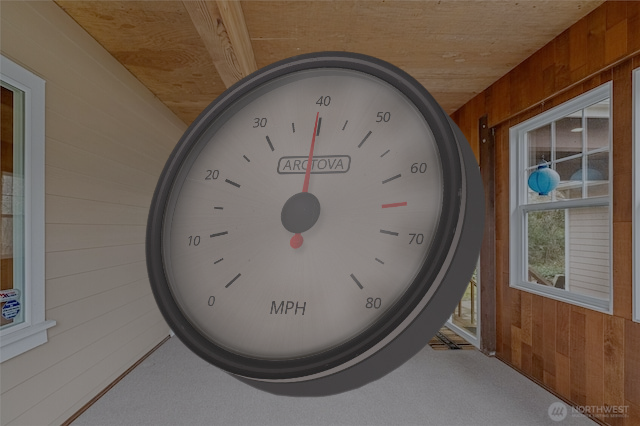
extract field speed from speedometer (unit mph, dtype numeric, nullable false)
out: 40 mph
